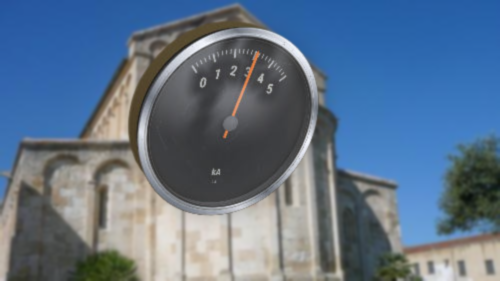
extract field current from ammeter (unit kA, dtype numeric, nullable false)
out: 3 kA
